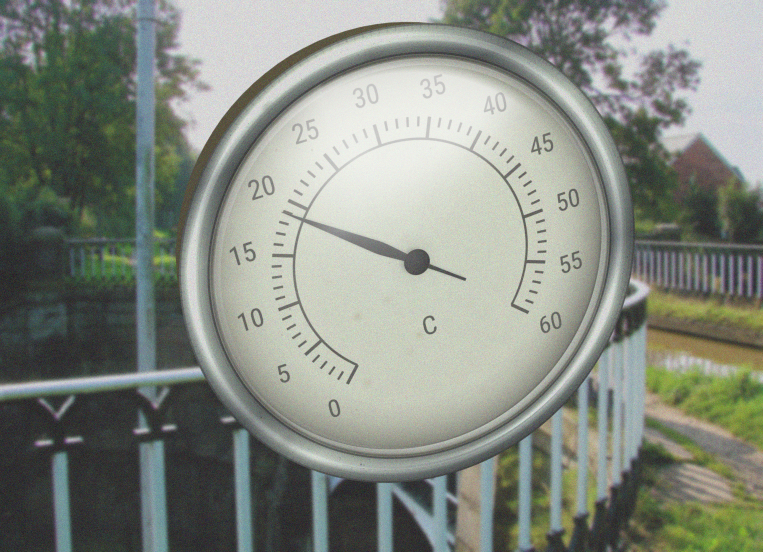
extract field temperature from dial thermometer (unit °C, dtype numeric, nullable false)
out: 19 °C
